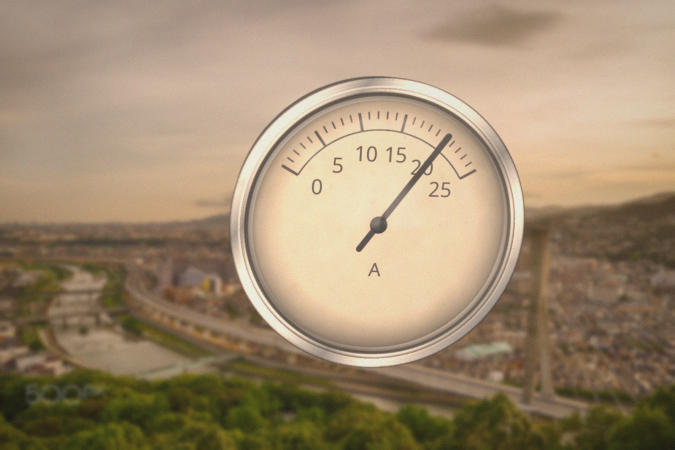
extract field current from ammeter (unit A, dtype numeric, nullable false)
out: 20 A
